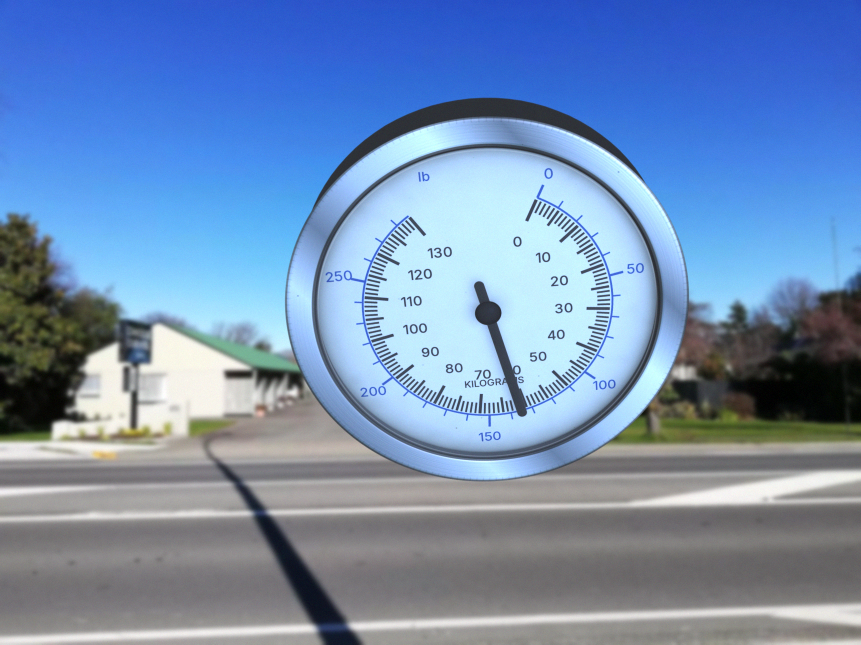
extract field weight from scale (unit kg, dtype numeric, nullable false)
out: 61 kg
